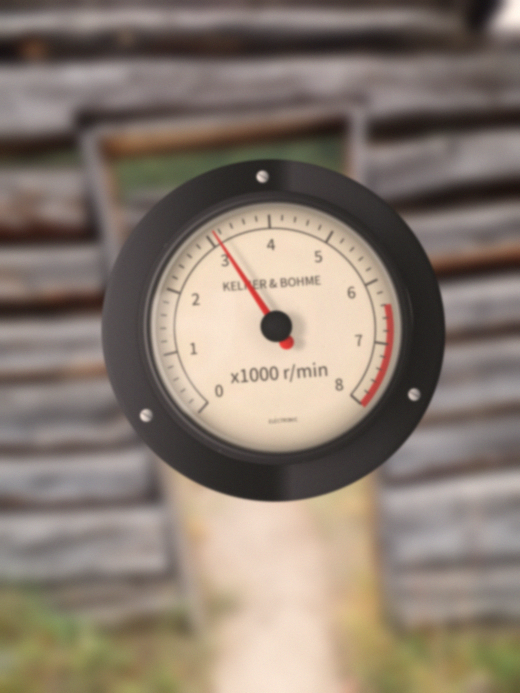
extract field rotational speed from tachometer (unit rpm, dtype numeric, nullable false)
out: 3100 rpm
